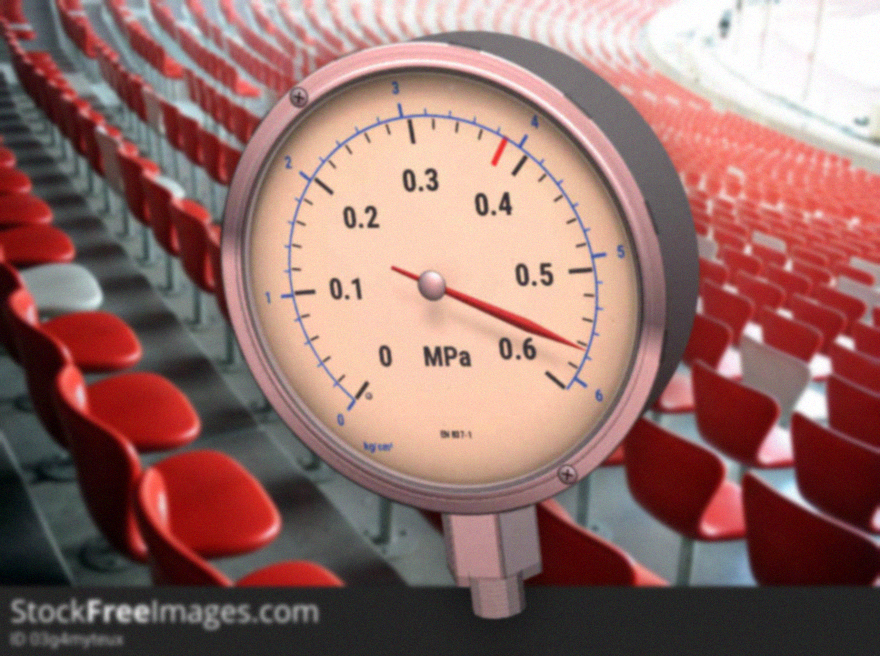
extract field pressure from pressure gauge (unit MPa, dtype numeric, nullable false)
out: 0.56 MPa
